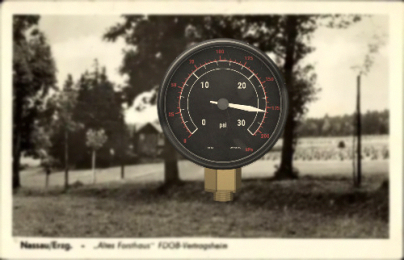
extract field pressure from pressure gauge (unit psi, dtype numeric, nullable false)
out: 26 psi
